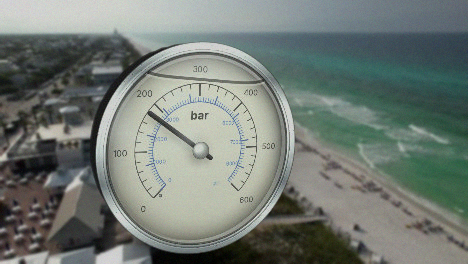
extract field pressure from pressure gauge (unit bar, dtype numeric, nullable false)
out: 180 bar
